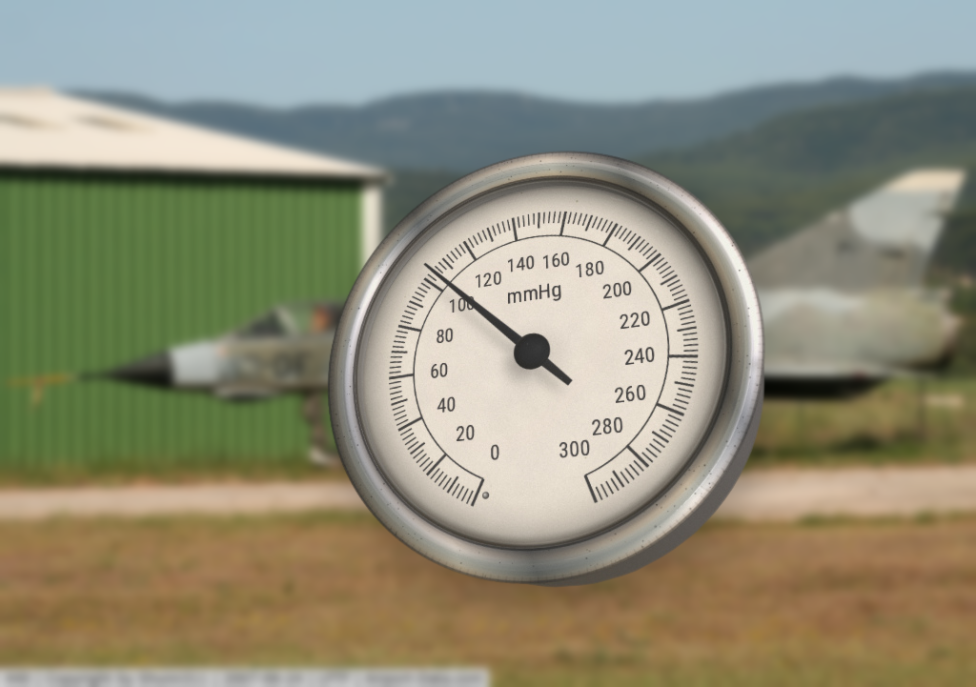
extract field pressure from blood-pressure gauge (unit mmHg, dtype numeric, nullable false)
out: 104 mmHg
